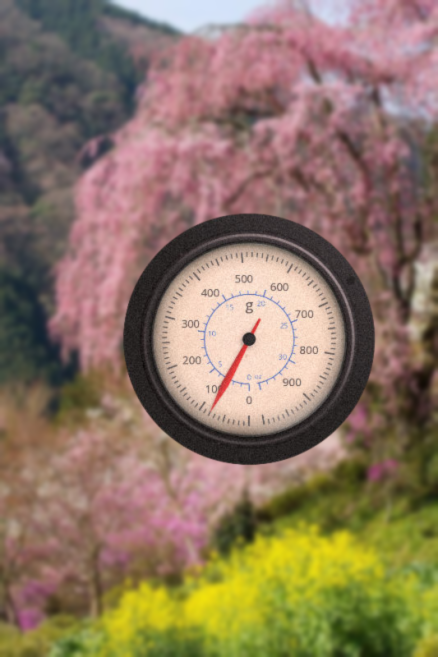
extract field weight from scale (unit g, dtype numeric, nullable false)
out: 80 g
